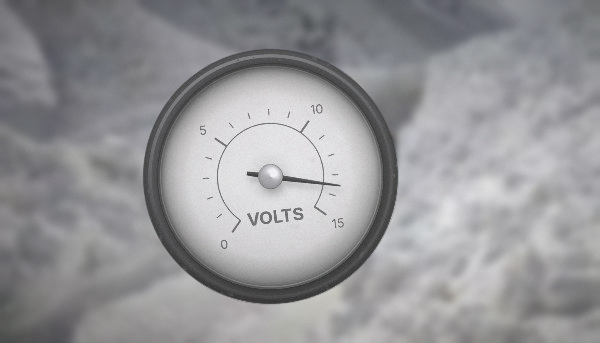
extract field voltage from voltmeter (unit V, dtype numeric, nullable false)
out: 13.5 V
